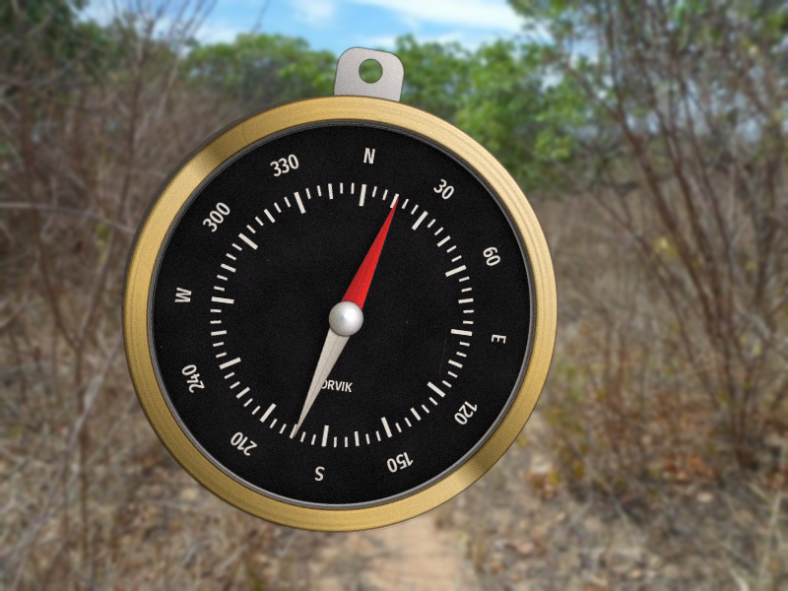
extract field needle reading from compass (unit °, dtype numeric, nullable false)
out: 15 °
